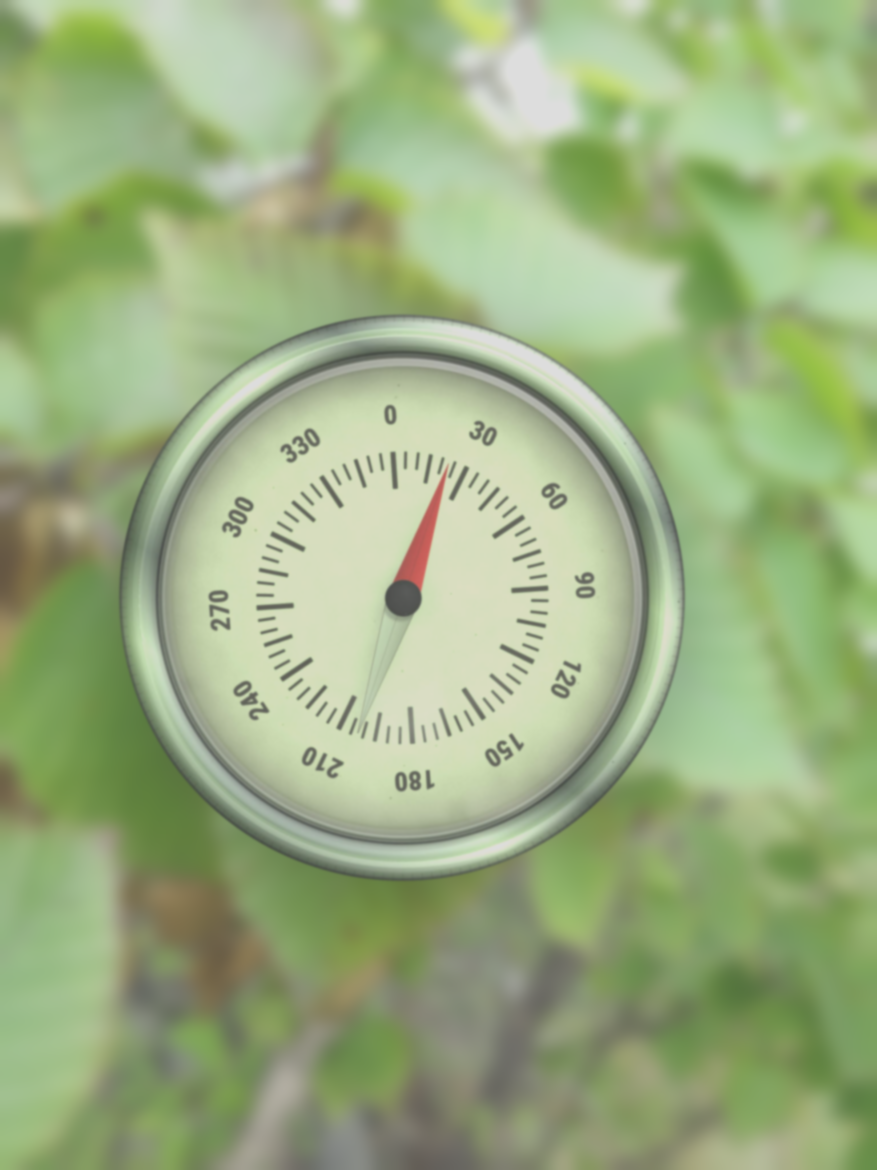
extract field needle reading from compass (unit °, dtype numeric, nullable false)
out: 22.5 °
